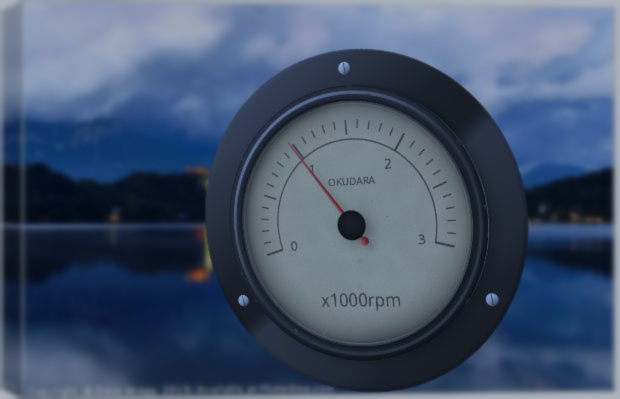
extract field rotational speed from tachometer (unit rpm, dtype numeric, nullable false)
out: 1000 rpm
